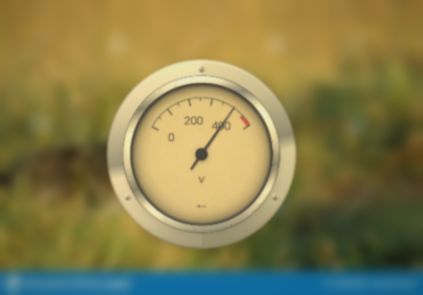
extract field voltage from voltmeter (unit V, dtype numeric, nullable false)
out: 400 V
